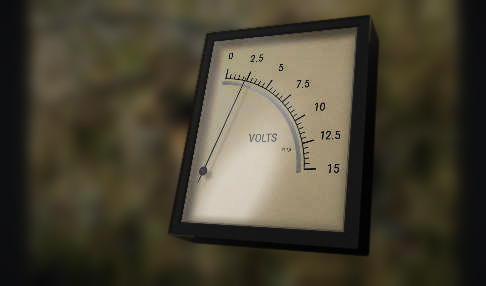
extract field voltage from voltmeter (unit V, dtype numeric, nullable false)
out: 2.5 V
